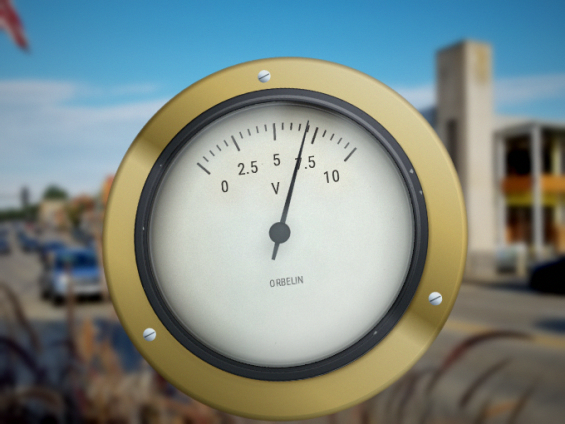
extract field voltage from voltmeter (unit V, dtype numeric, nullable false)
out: 7 V
